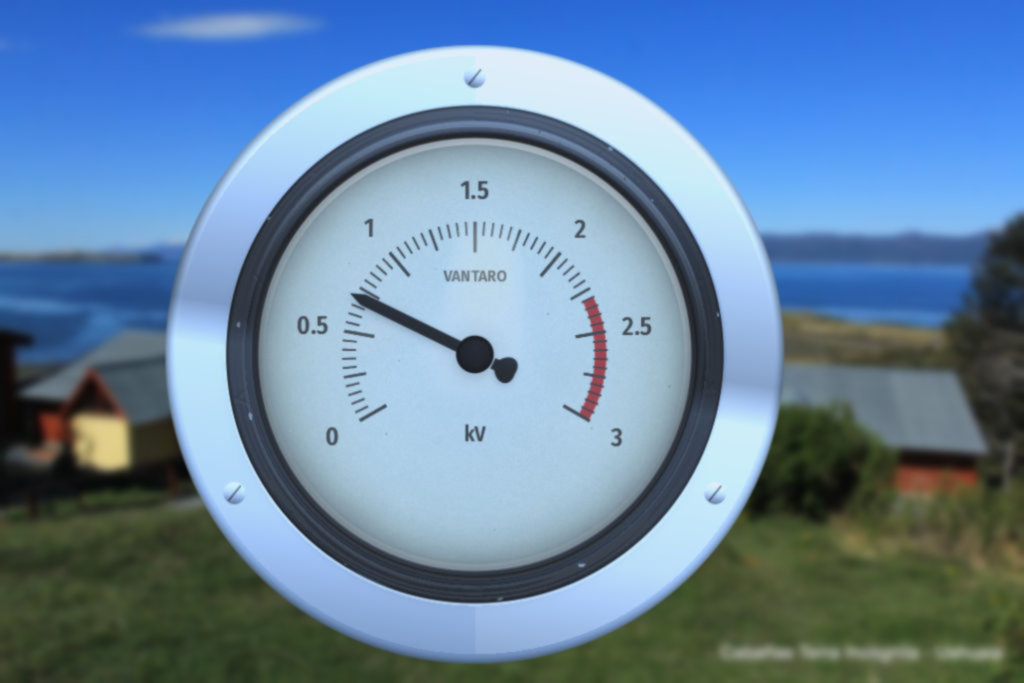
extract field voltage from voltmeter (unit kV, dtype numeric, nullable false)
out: 0.7 kV
